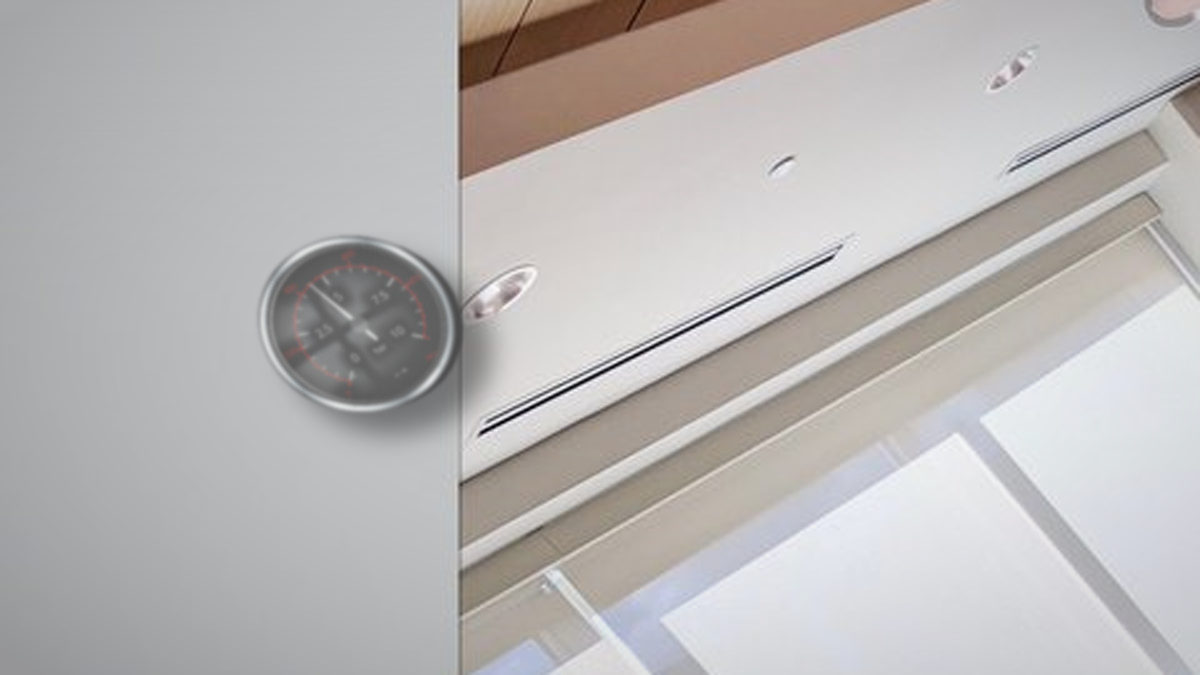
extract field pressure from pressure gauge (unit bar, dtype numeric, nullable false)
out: 4.5 bar
